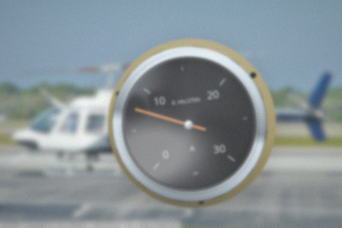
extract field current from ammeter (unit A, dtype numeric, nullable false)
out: 7.5 A
